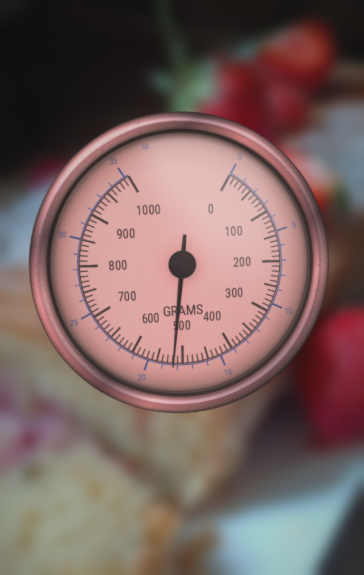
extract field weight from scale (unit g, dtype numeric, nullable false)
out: 520 g
